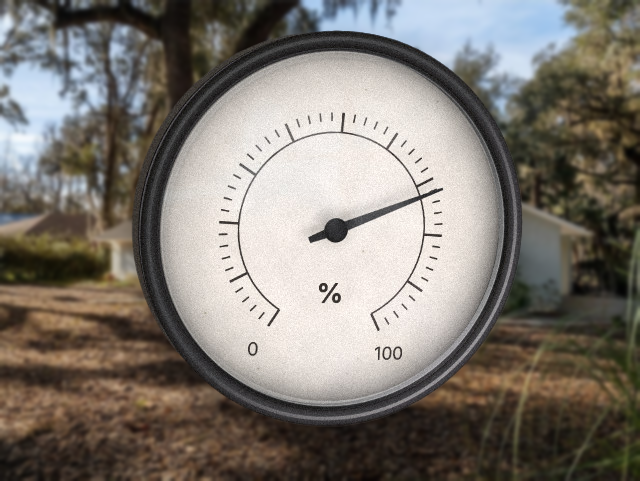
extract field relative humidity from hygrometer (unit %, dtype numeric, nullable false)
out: 72 %
